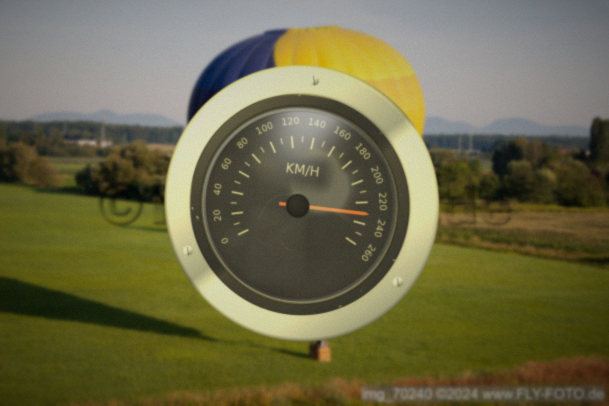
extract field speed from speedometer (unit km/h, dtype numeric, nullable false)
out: 230 km/h
